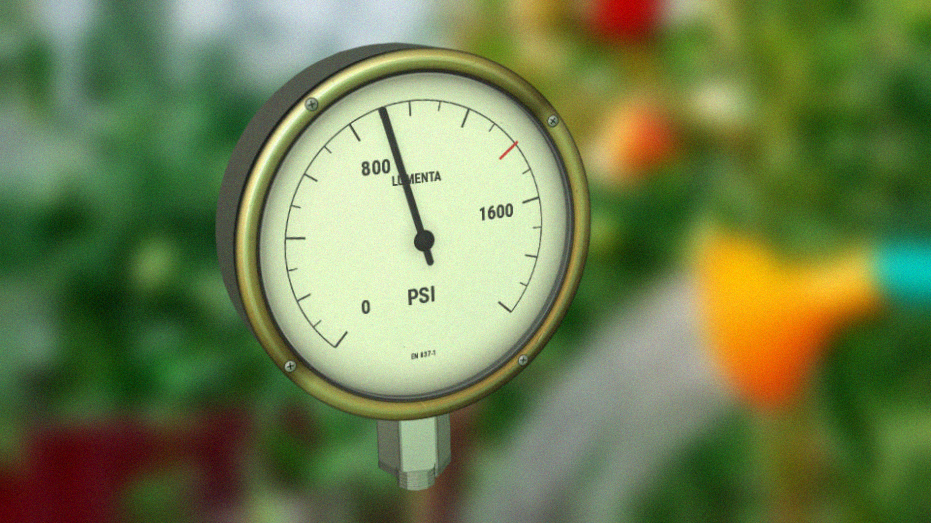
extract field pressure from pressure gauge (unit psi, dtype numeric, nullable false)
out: 900 psi
